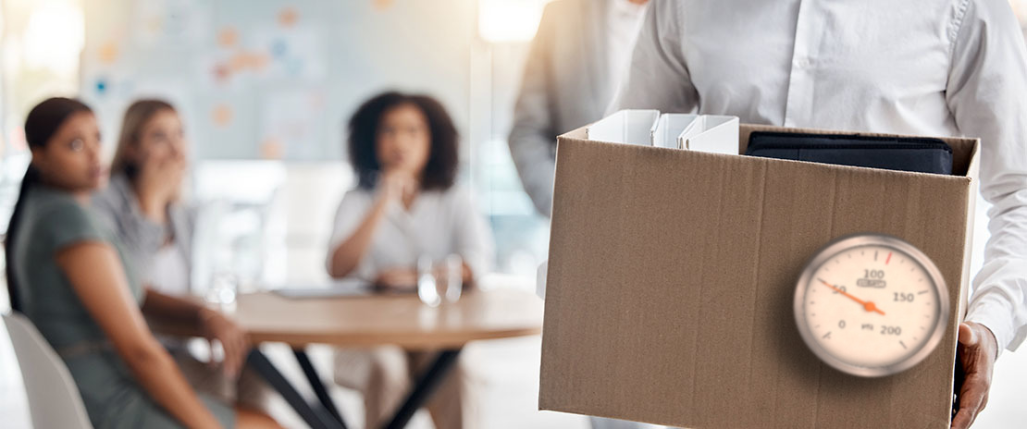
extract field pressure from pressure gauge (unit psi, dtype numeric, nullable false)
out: 50 psi
